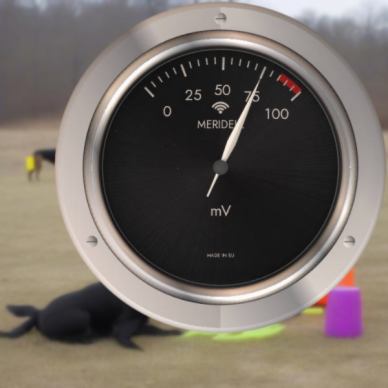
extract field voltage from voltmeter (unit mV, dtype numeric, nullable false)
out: 75 mV
